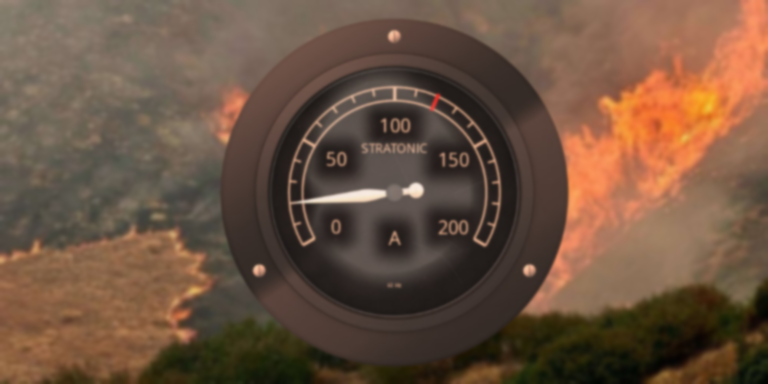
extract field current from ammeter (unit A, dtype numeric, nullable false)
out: 20 A
